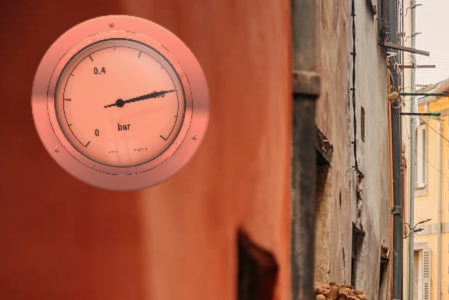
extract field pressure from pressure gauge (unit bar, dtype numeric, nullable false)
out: 0.8 bar
